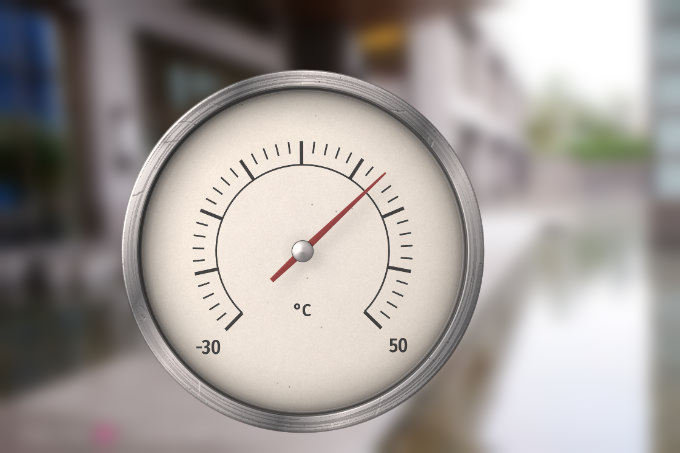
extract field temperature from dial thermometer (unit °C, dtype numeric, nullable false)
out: 24 °C
